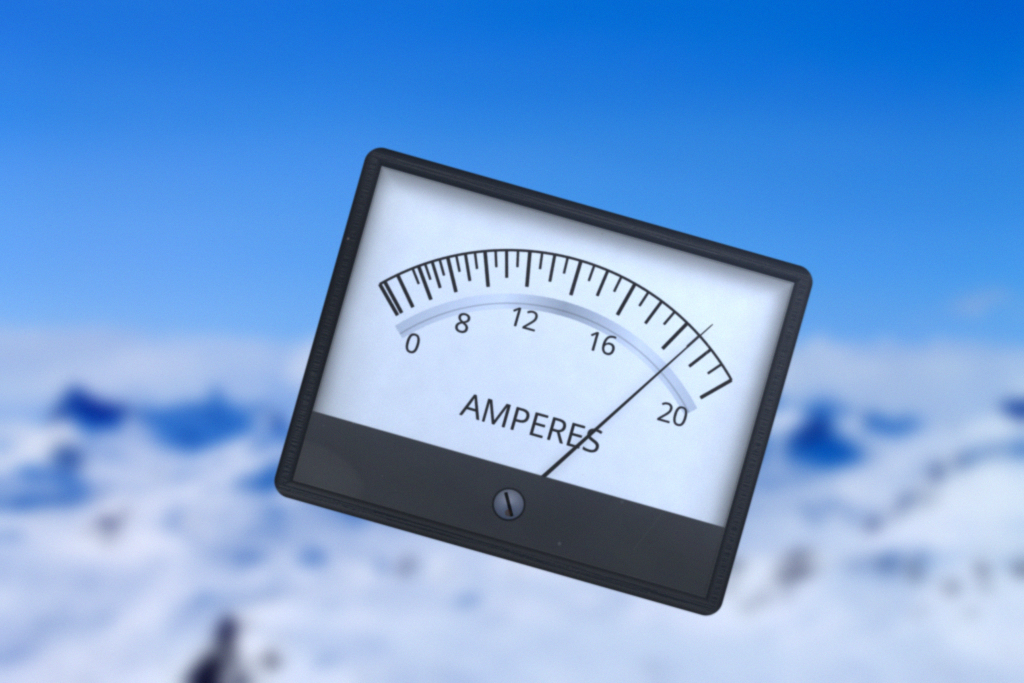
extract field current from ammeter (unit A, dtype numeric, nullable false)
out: 18.5 A
